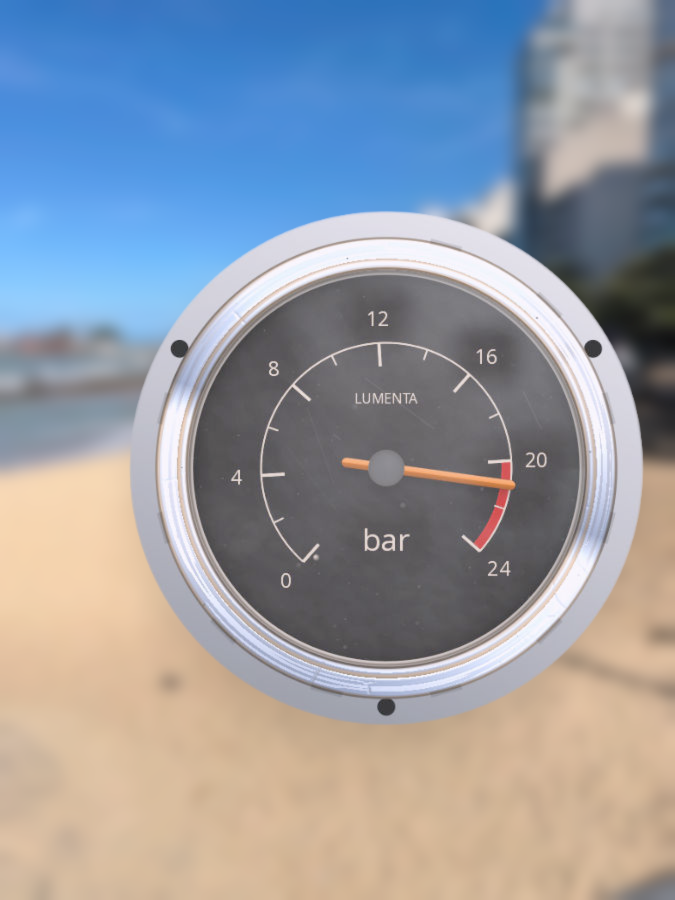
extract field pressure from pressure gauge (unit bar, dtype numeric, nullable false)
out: 21 bar
